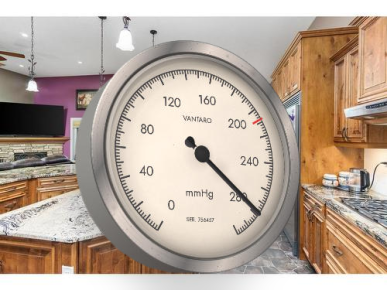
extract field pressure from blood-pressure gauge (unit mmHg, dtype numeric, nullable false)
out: 280 mmHg
